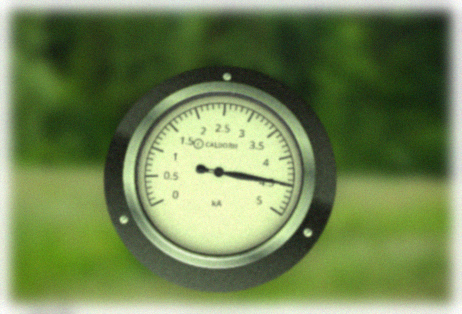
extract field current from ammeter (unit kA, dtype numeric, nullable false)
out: 4.5 kA
